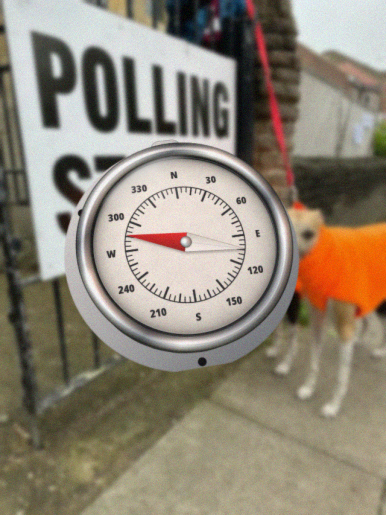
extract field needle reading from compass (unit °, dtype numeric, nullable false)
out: 285 °
